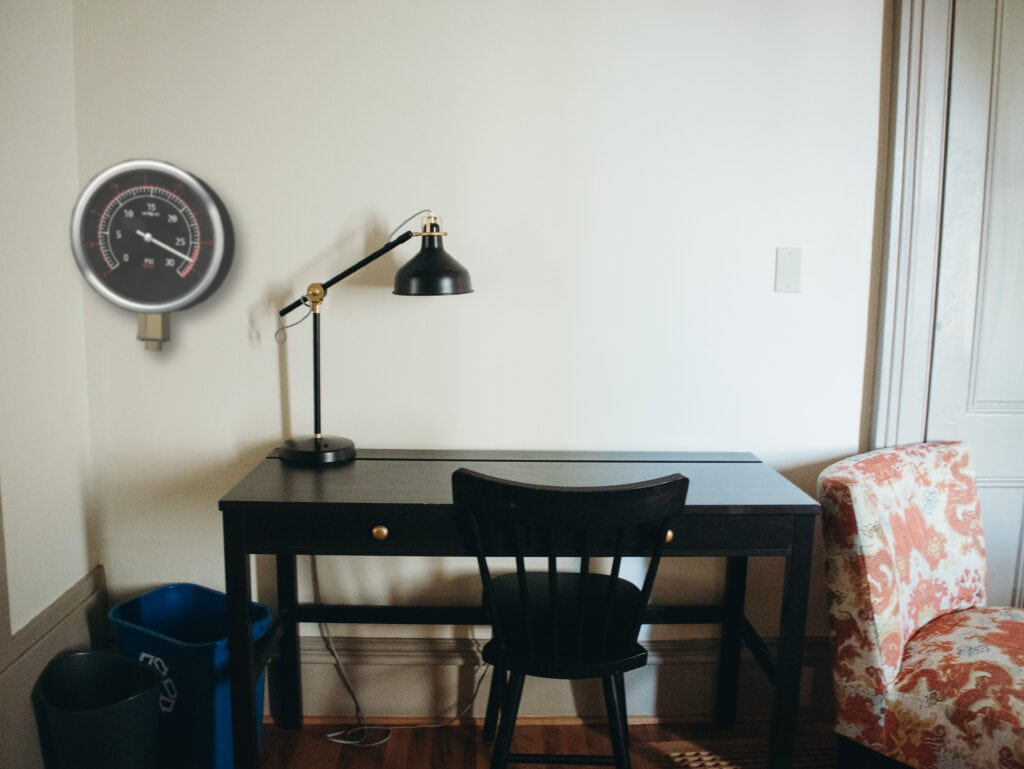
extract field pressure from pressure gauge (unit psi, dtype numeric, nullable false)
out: 27.5 psi
